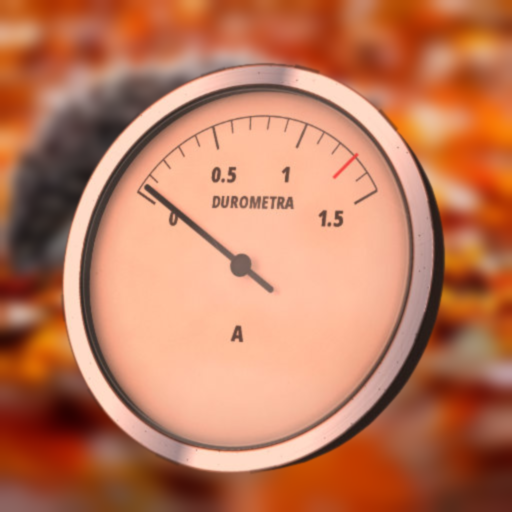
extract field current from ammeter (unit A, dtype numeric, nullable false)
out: 0.05 A
